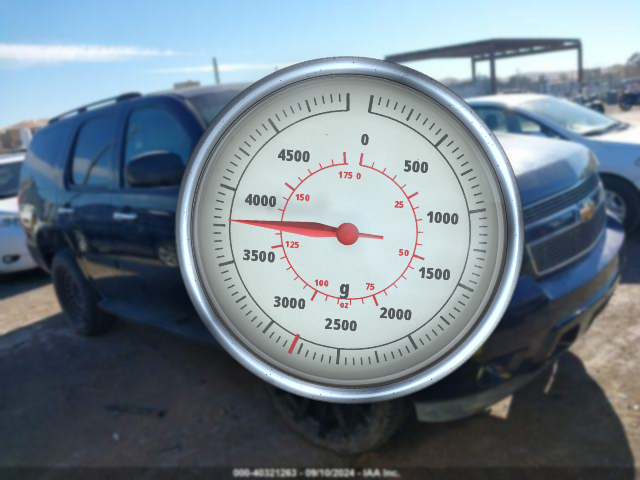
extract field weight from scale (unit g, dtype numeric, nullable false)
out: 3800 g
